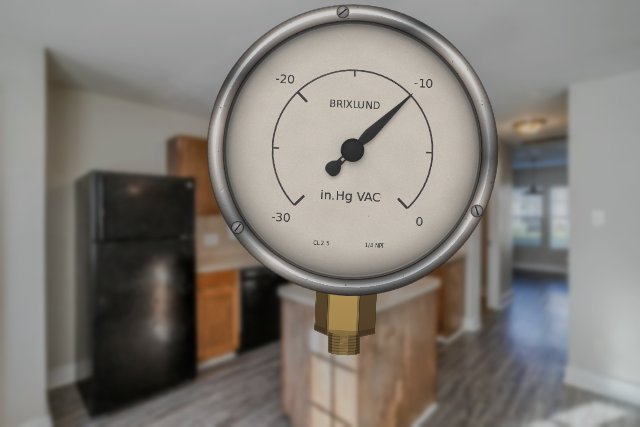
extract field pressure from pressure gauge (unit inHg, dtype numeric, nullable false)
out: -10 inHg
